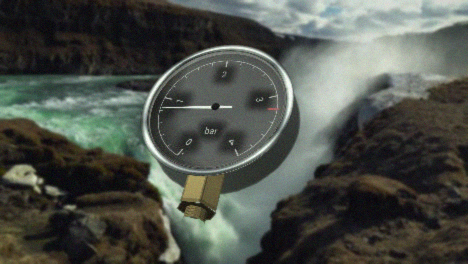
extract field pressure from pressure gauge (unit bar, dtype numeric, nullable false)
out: 0.8 bar
